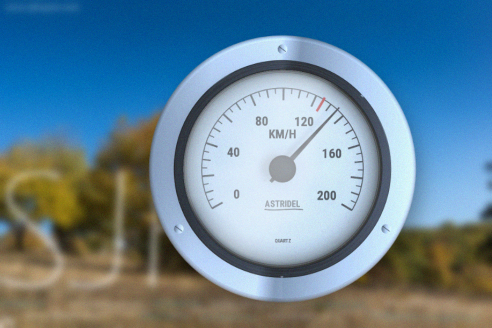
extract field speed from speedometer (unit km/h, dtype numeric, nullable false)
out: 135 km/h
